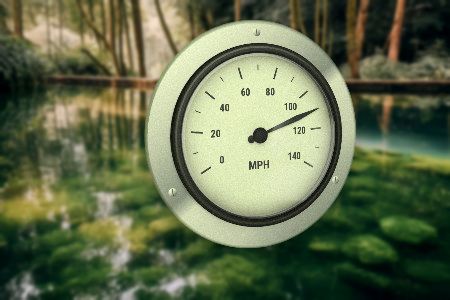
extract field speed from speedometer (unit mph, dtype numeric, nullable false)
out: 110 mph
